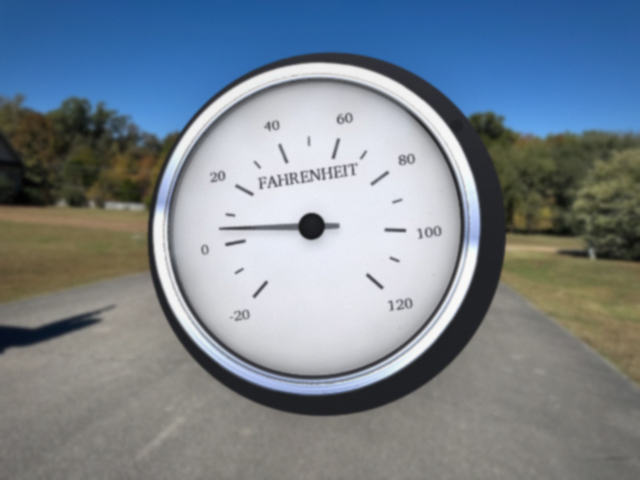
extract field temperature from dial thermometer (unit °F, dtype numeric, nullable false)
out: 5 °F
